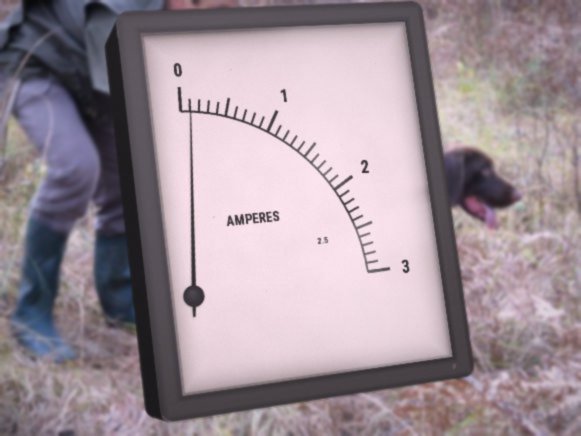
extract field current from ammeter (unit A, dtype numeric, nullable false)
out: 0.1 A
